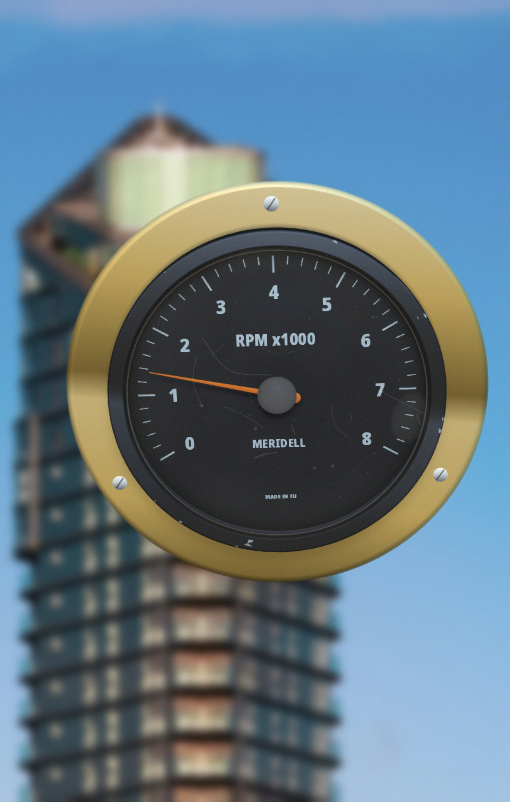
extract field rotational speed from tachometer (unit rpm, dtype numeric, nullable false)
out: 1400 rpm
